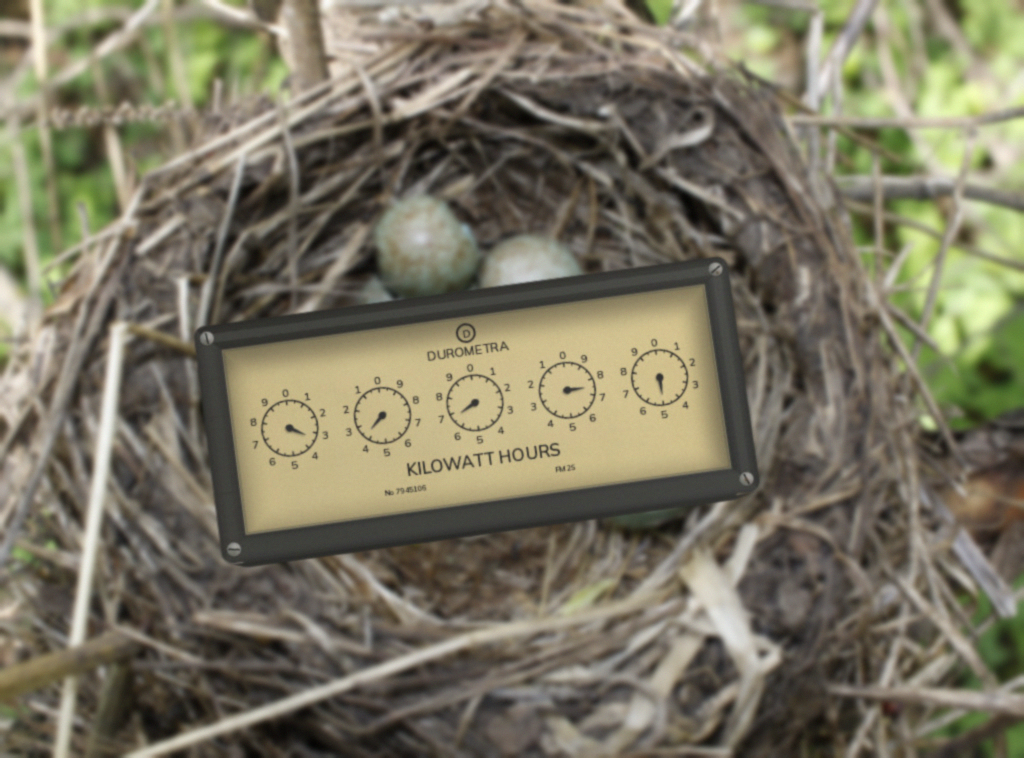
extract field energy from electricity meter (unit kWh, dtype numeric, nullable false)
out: 33675 kWh
